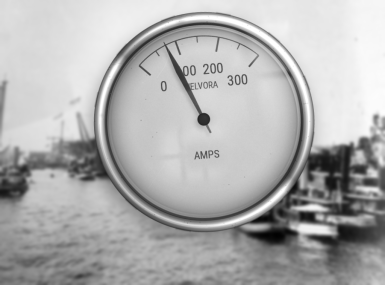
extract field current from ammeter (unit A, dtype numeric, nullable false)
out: 75 A
